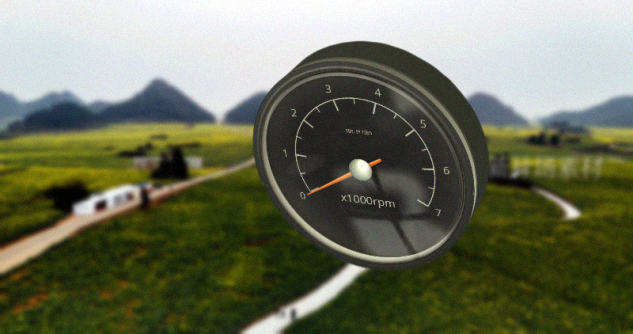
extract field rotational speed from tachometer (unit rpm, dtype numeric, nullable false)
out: 0 rpm
